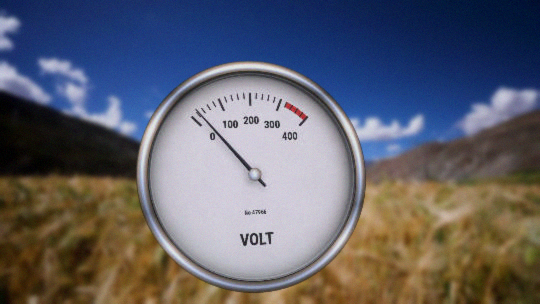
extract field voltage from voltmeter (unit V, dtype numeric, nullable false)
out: 20 V
